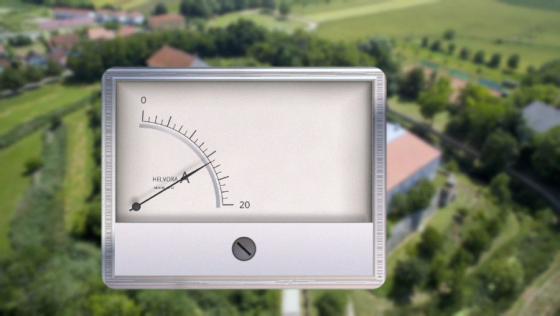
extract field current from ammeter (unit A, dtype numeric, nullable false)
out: 13 A
